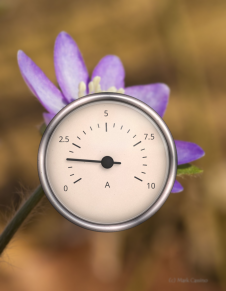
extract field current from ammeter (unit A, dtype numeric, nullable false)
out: 1.5 A
